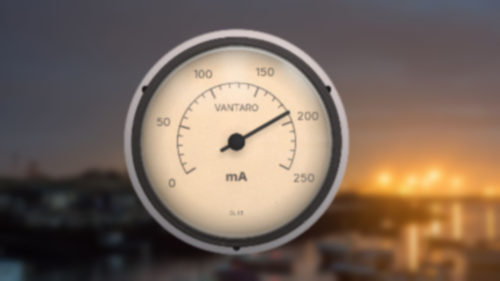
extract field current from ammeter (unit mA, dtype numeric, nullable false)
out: 190 mA
